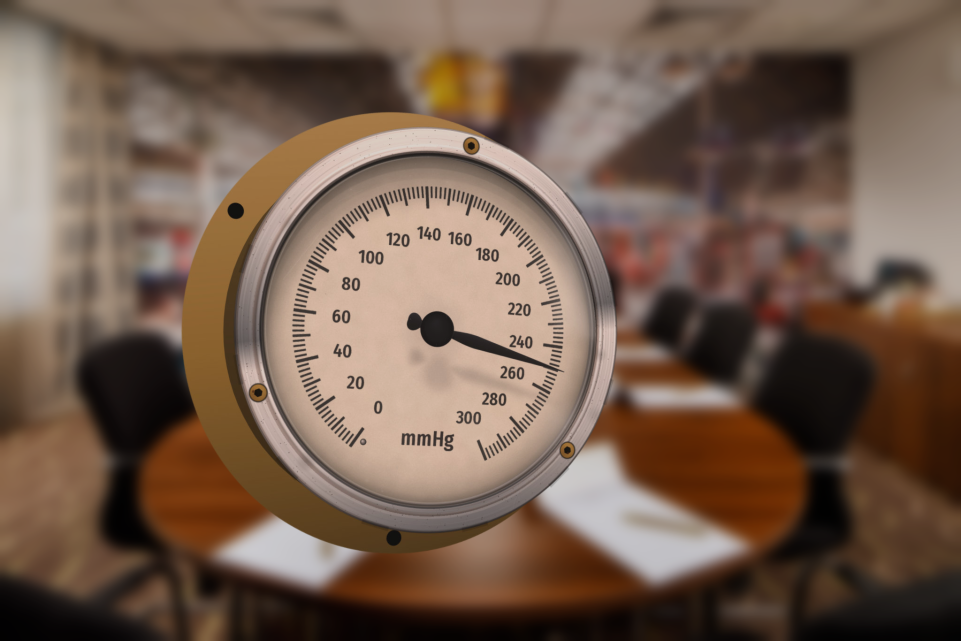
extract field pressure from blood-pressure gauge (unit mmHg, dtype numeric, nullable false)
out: 250 mmHg
